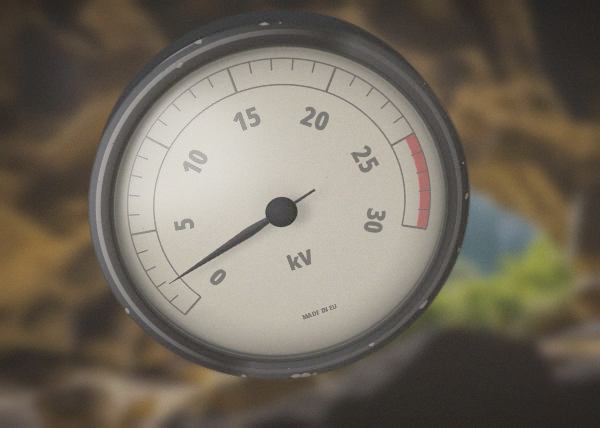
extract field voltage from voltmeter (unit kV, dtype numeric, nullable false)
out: 2 kV
